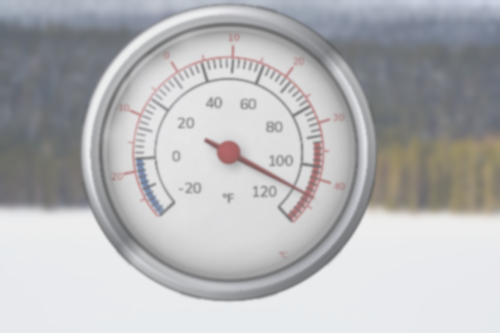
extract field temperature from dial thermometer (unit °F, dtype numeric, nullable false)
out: 110 °F
